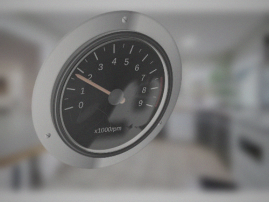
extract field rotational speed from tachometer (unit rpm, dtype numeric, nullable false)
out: 1750 rpm
